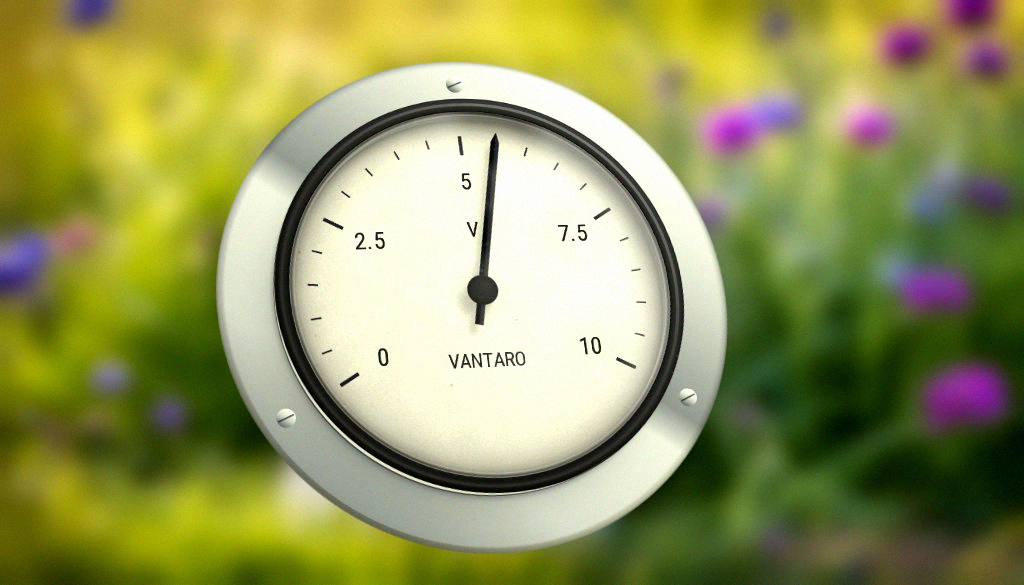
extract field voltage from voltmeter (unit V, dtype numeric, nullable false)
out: 5.5 V
